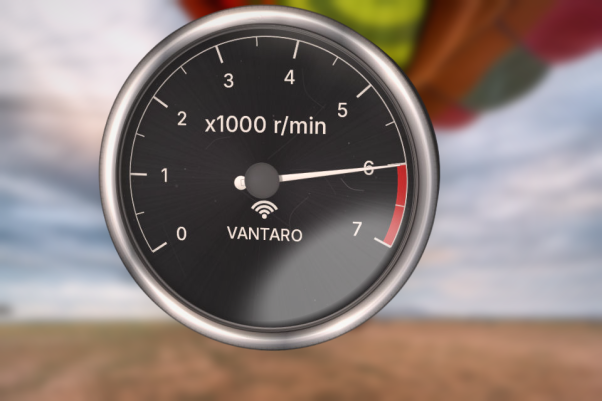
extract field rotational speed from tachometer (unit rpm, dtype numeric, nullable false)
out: 6000 rpm
